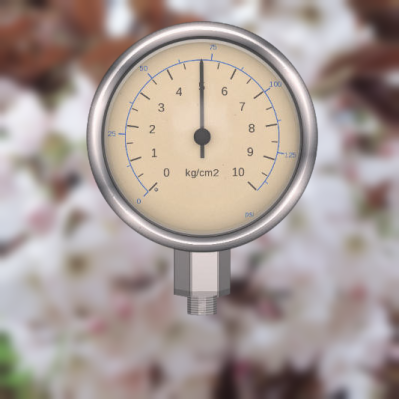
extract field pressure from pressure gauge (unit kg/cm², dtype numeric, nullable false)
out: 5 kg/cm²
